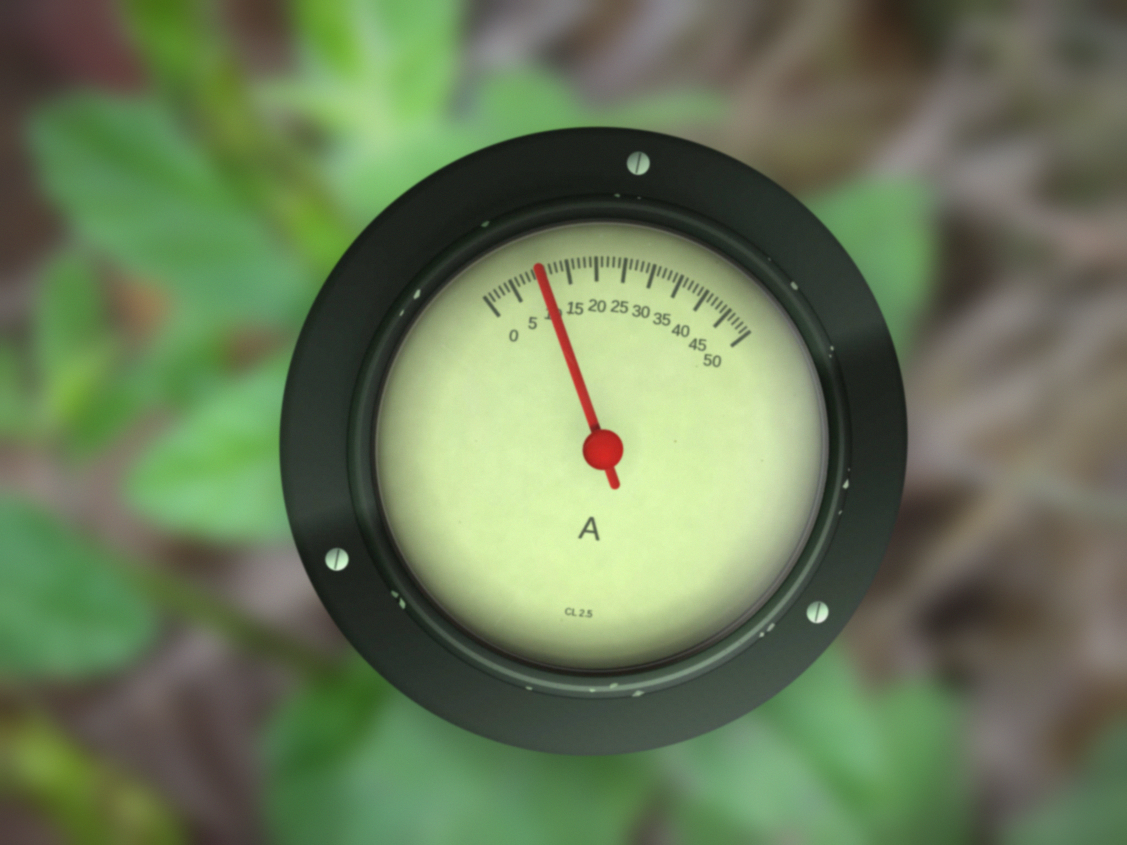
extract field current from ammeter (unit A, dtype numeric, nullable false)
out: 10 A
